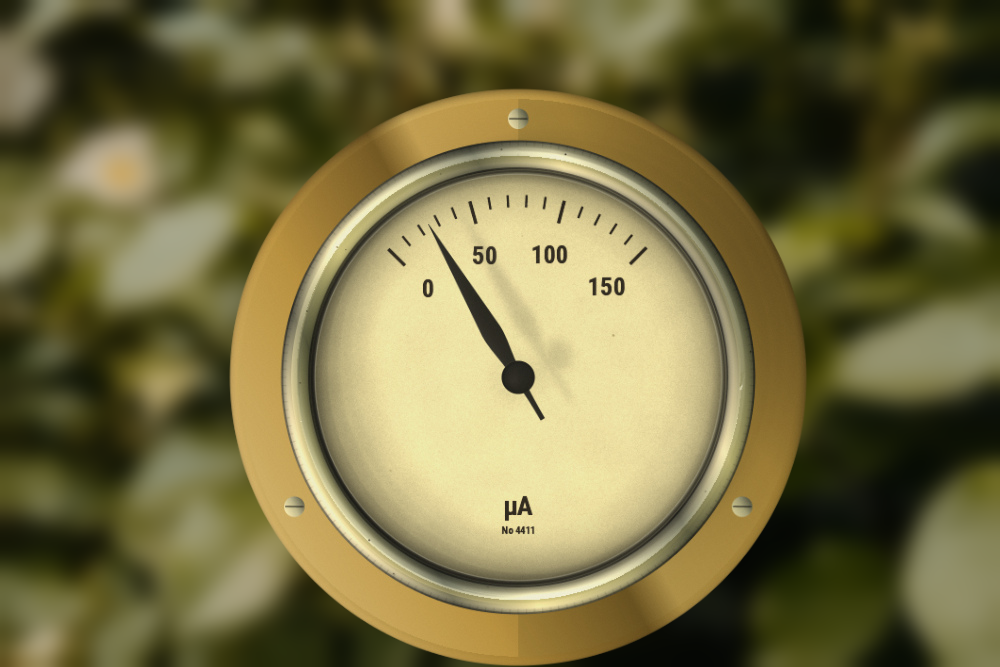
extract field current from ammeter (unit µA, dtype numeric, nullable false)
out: 25 µA
